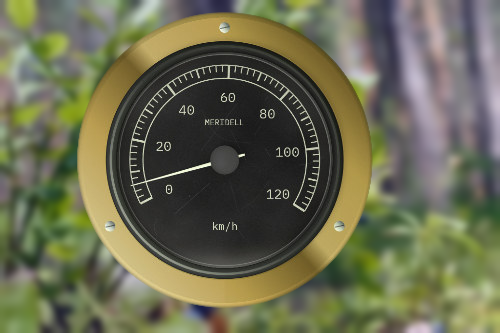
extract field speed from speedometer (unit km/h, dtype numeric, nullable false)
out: 6 km/h
